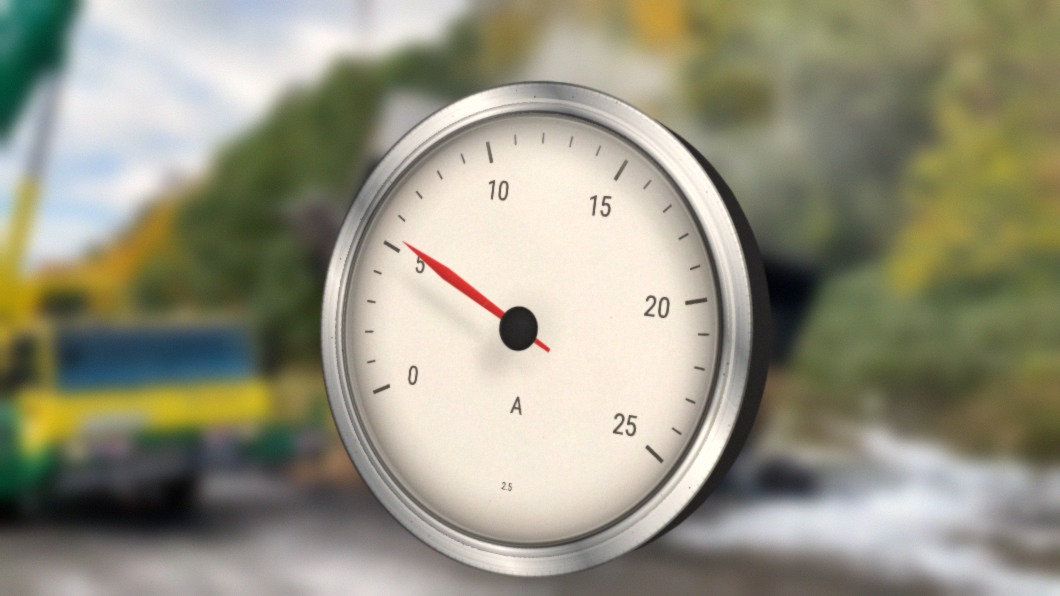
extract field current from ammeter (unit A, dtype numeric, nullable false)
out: 5.5 A
